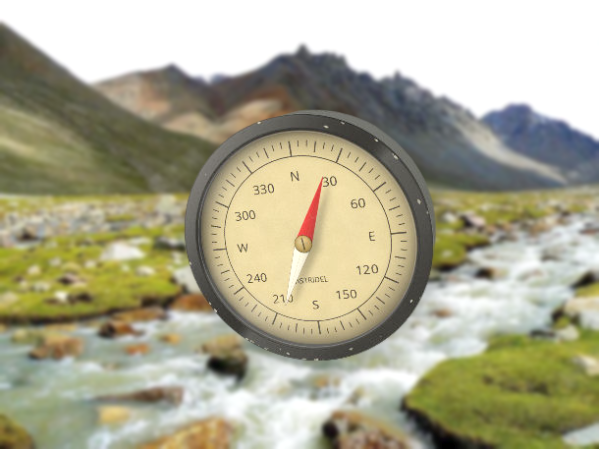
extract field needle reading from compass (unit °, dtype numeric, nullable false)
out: 25 °
